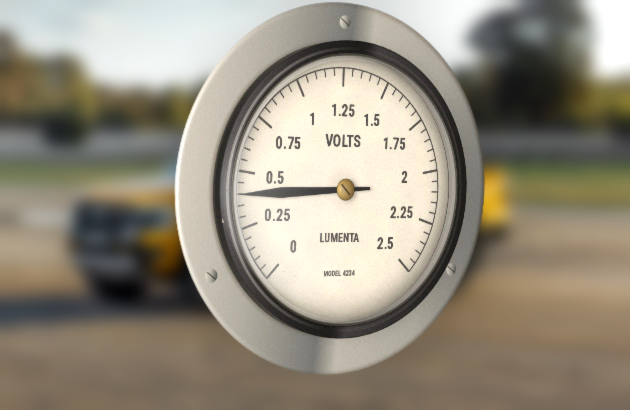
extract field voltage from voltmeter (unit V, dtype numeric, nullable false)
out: 0.4 V
